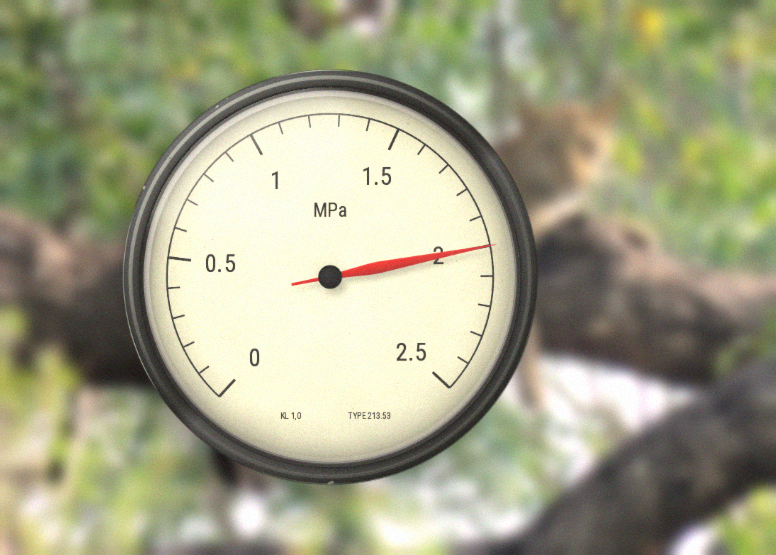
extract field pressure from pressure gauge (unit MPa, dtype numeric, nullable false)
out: 2 MPa
